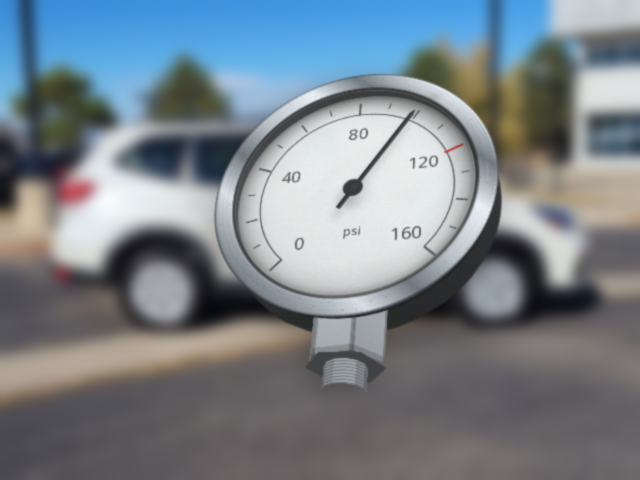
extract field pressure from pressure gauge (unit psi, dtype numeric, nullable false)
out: 100 psi
